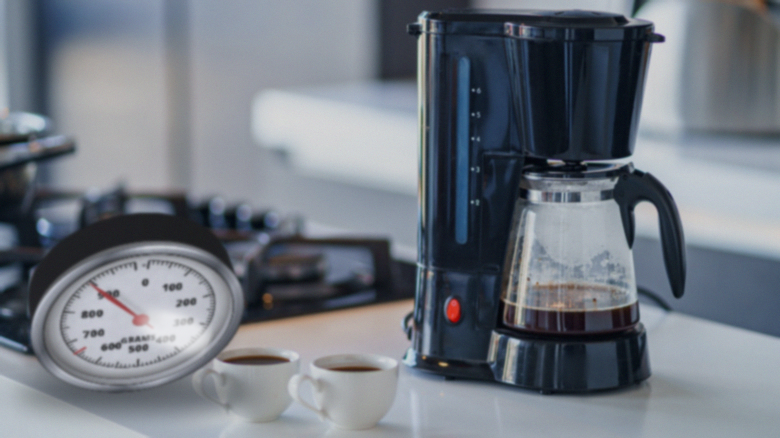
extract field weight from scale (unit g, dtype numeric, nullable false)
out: 900 g
